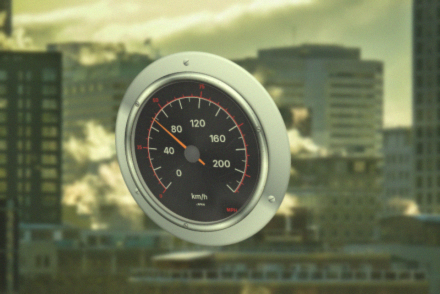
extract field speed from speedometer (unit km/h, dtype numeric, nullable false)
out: 70 km/h
